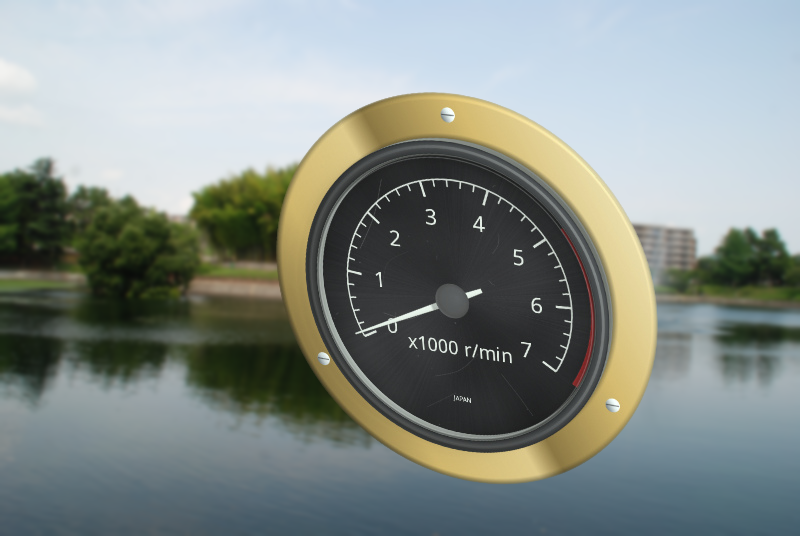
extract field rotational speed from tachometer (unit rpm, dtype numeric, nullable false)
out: 100 rpm
